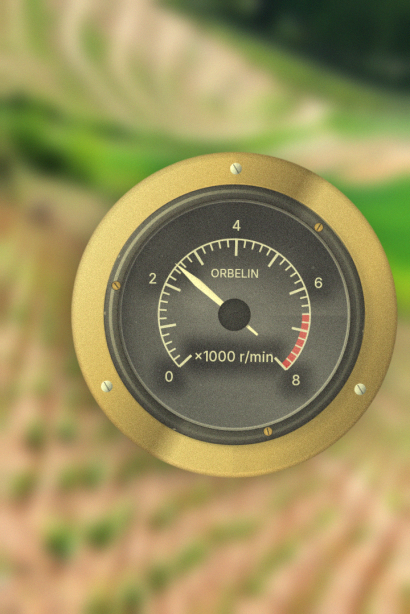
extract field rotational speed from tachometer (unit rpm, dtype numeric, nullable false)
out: 2500 rpm
